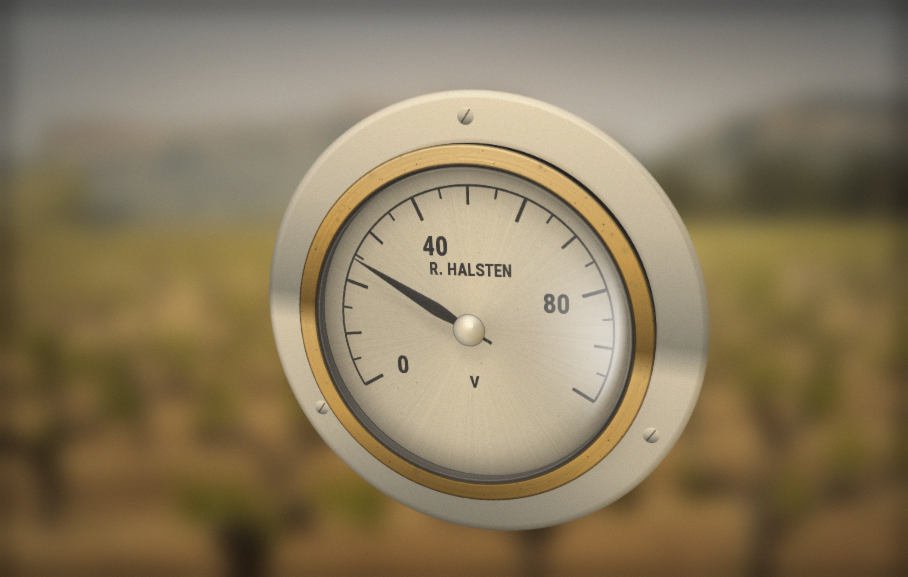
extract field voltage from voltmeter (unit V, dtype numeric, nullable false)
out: 25 V
